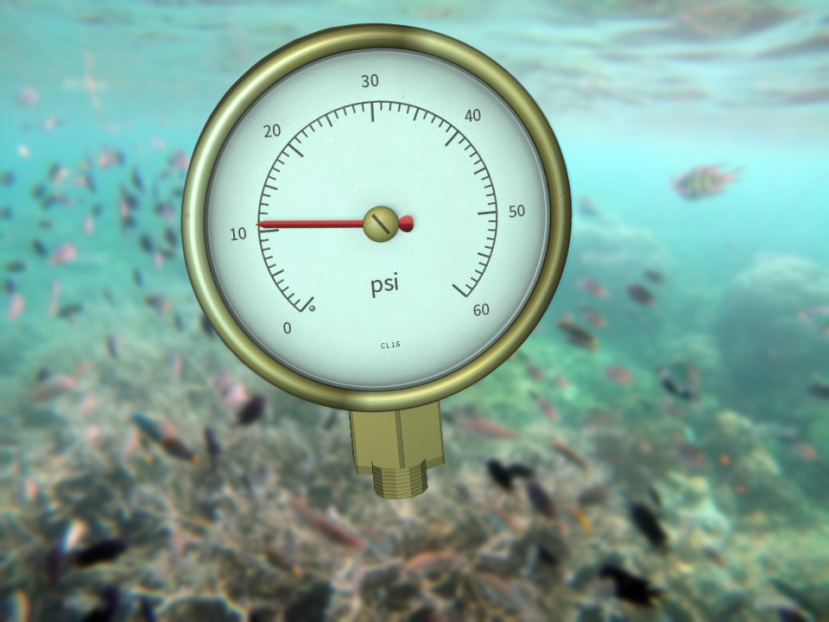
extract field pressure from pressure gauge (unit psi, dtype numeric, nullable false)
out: 11 psi
